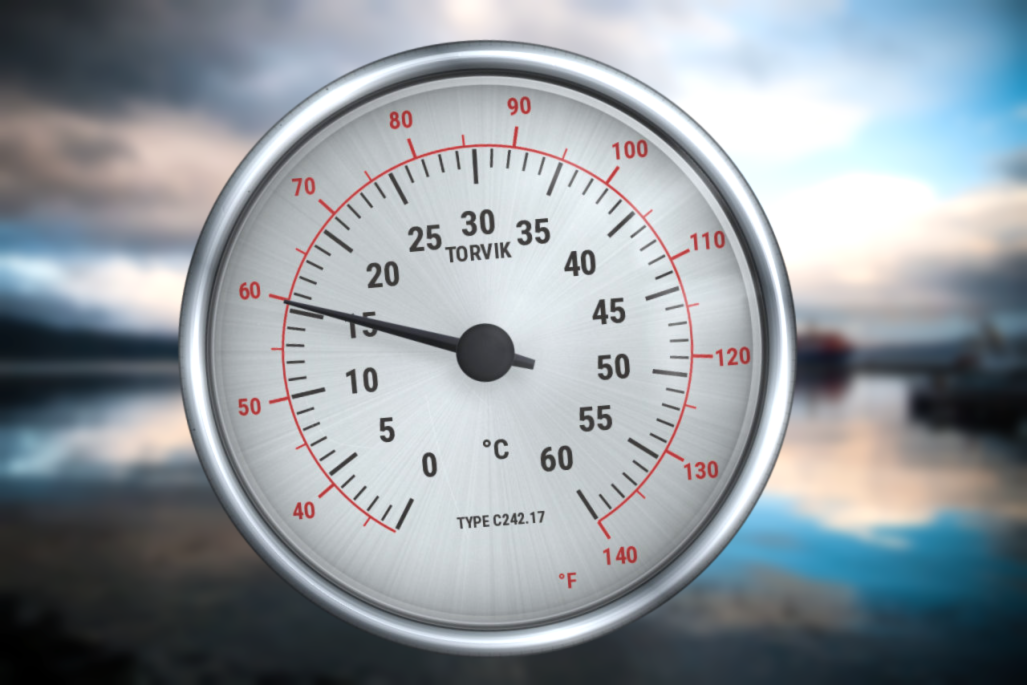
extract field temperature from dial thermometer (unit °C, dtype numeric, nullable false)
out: 15.5 °C
